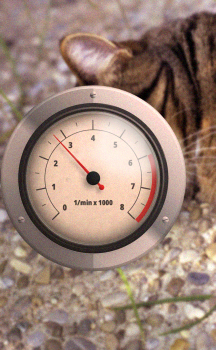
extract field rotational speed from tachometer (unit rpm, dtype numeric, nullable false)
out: 2750 rpm
